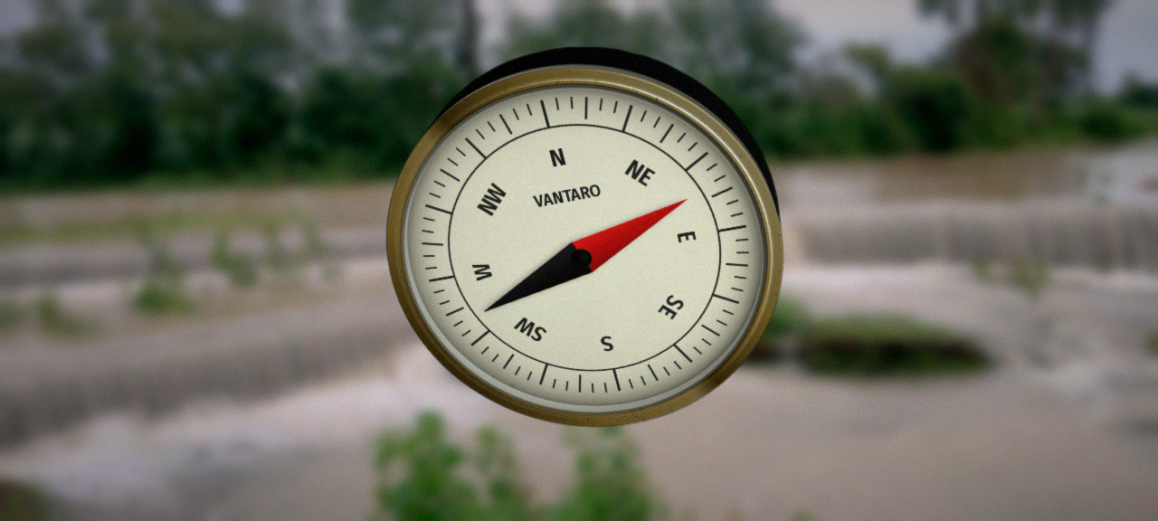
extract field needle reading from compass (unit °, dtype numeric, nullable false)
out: 70 °
